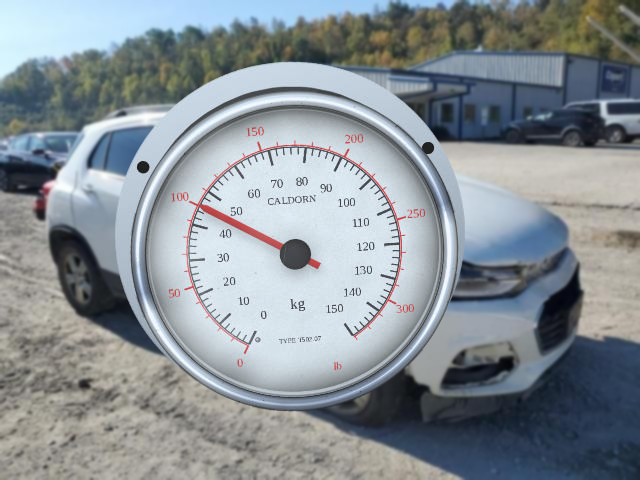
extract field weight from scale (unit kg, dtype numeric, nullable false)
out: 46 kg
